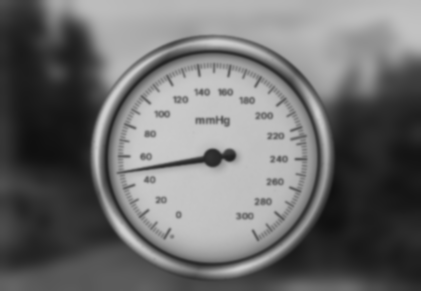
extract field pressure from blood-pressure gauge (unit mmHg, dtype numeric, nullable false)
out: 50 mmHg
